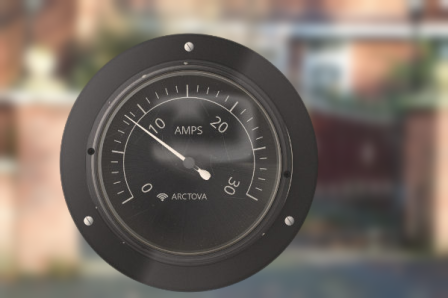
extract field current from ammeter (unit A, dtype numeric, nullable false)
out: 8.5 A
